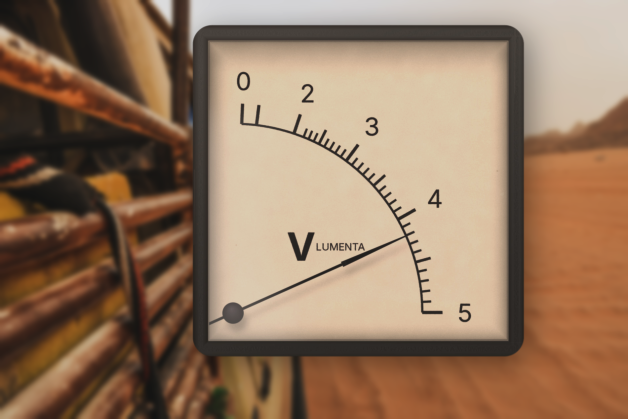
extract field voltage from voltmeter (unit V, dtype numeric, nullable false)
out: 4.2 V
